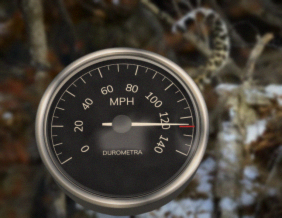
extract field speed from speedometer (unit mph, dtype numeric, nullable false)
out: 125 mph
